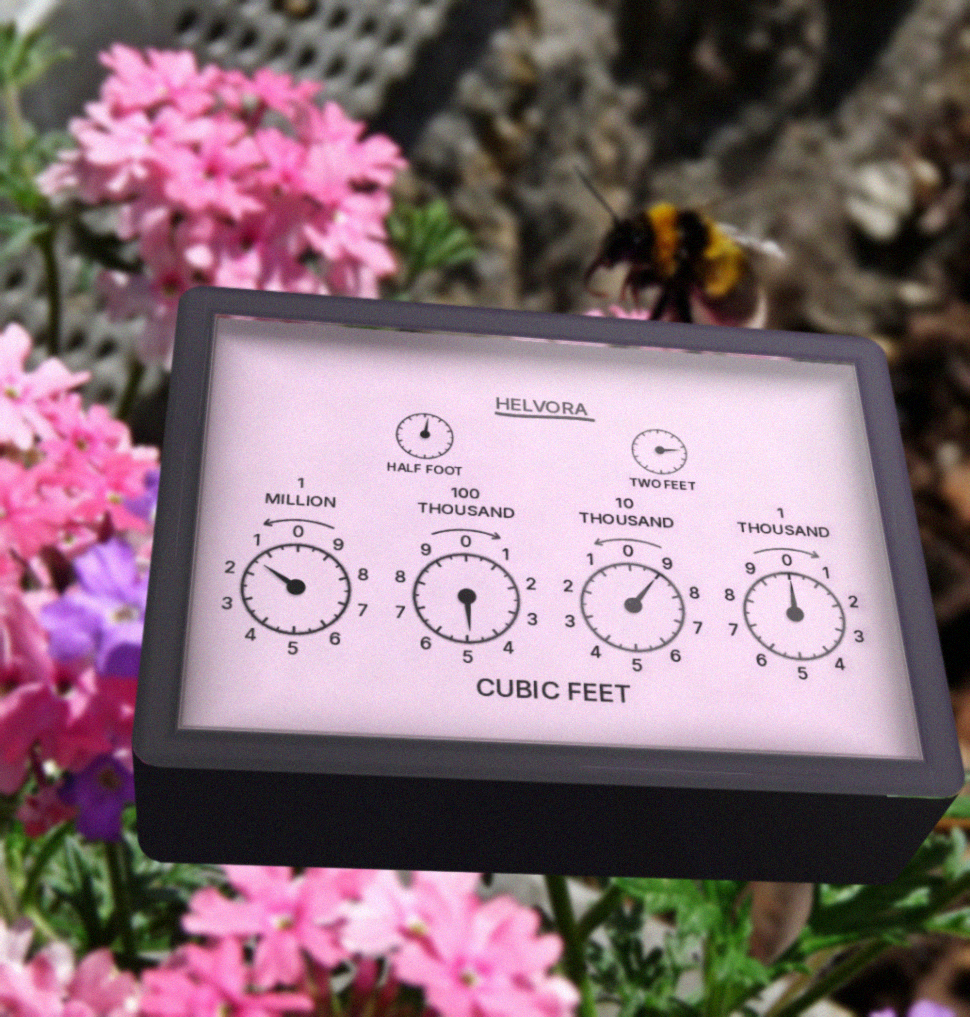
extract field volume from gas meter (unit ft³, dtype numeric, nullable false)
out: 149000 ft³
